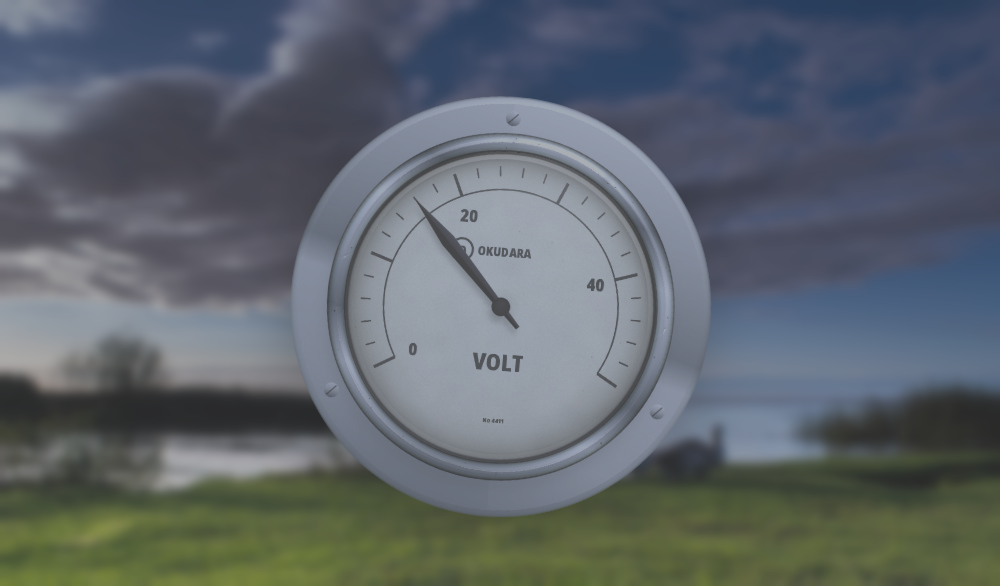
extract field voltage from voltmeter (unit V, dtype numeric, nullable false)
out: 16 V
